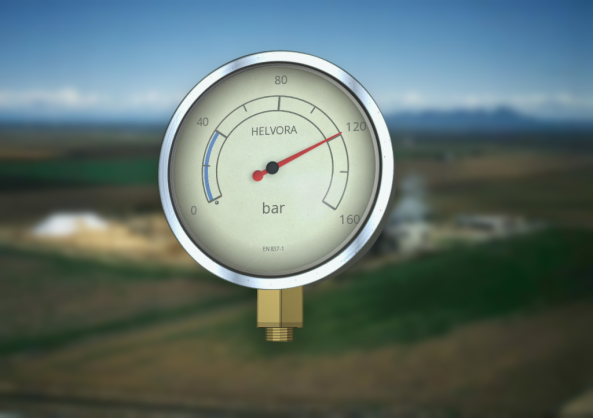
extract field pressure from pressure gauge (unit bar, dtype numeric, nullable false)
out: 120 bar
